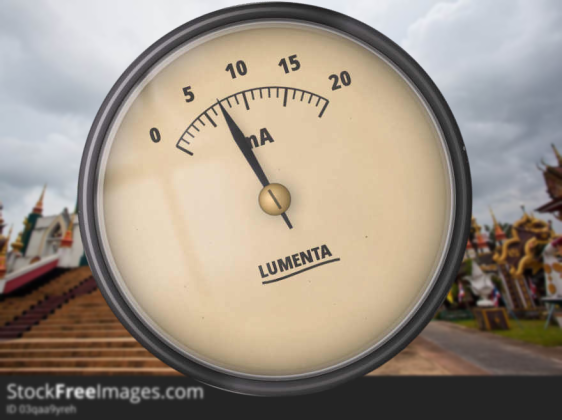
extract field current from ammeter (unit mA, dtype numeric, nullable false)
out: 7 mA
